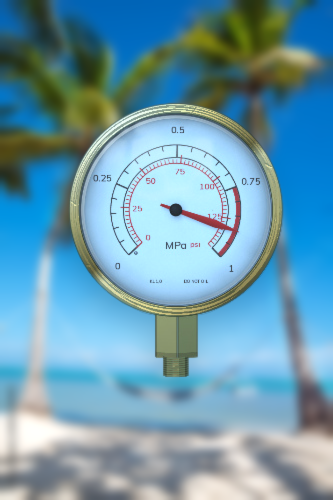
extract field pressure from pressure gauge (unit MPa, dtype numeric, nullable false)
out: 0.9 MPa
